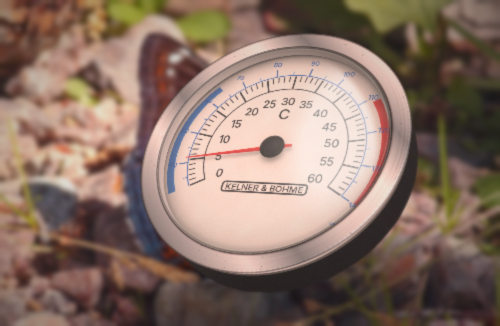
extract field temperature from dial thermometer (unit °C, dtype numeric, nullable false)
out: 5 °C
